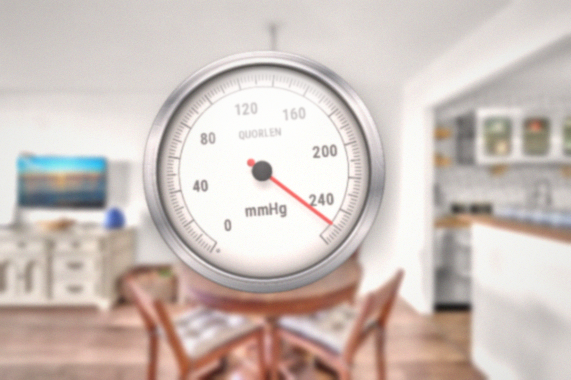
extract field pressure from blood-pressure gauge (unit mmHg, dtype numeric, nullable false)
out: 250 mmHg
